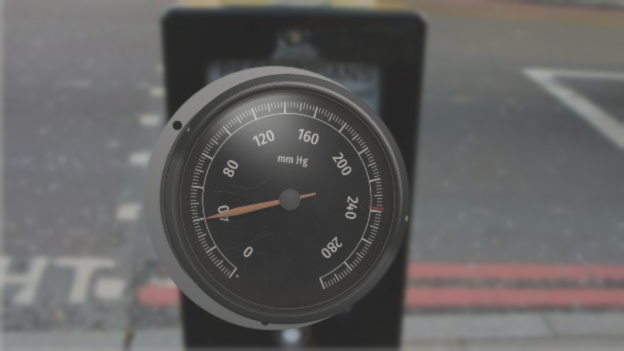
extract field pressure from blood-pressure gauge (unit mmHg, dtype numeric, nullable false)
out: 40 mmHg
